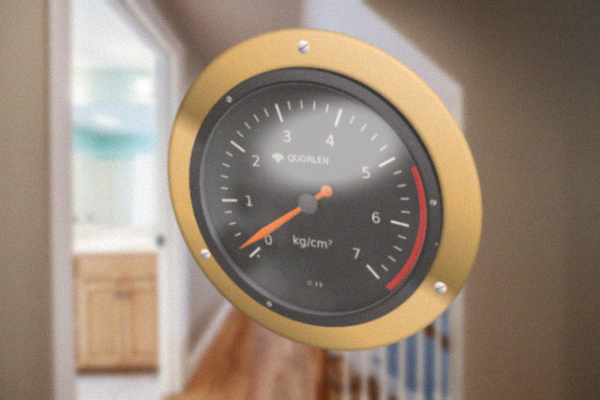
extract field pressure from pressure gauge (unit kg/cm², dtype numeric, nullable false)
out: 0.2 kg/cm²
